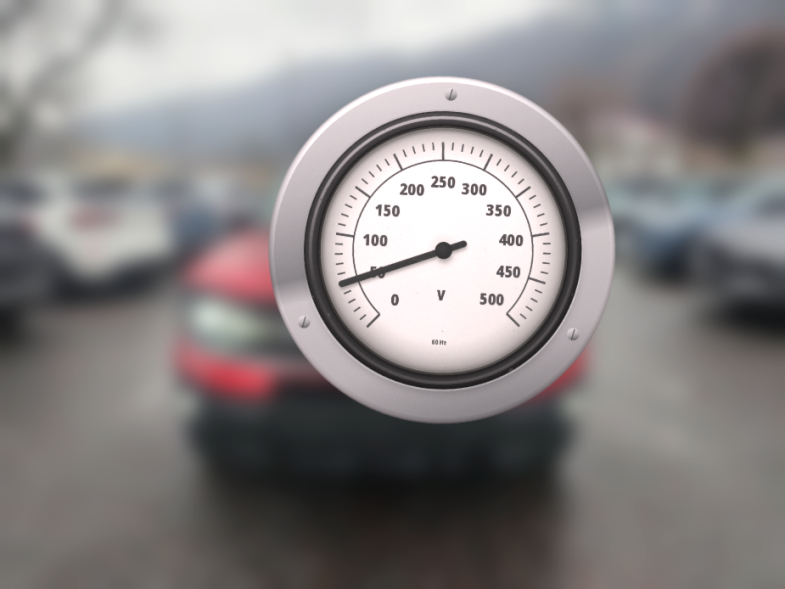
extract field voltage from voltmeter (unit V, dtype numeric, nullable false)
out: 50 V
